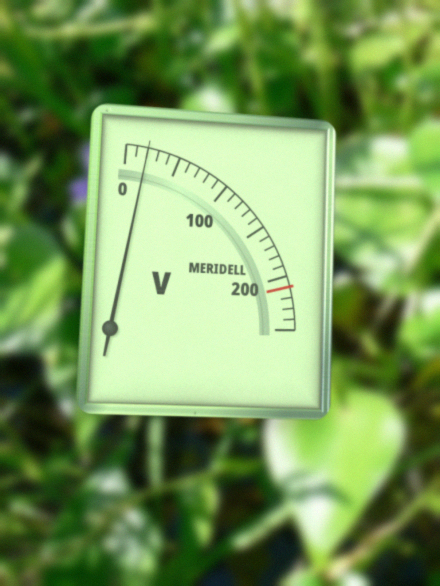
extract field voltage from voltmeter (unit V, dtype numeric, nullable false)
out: 20 V
